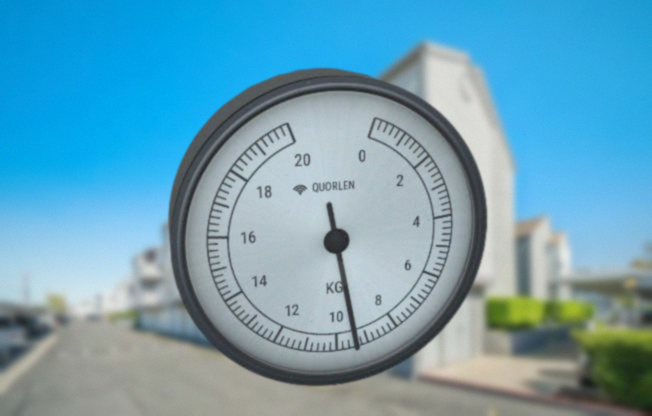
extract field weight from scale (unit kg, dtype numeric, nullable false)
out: 9.4 kg
